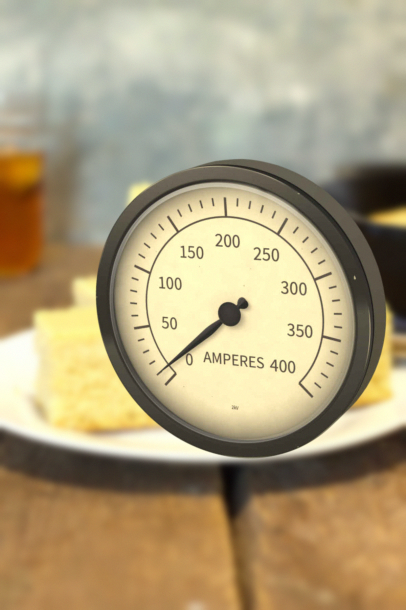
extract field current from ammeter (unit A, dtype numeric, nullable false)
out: 10 A
